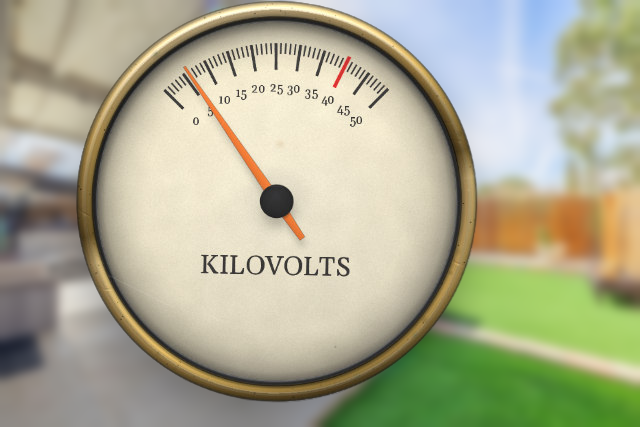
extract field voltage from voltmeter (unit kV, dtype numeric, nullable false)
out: 6 kV
